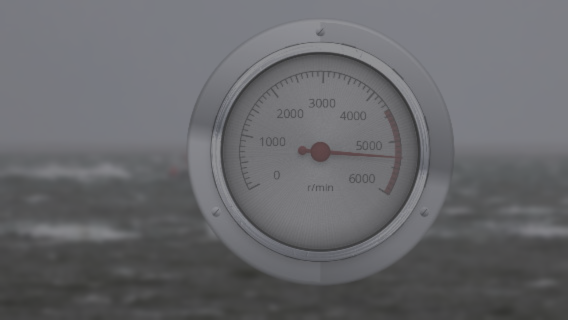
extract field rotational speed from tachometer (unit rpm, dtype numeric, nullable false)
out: 5300 rpm
